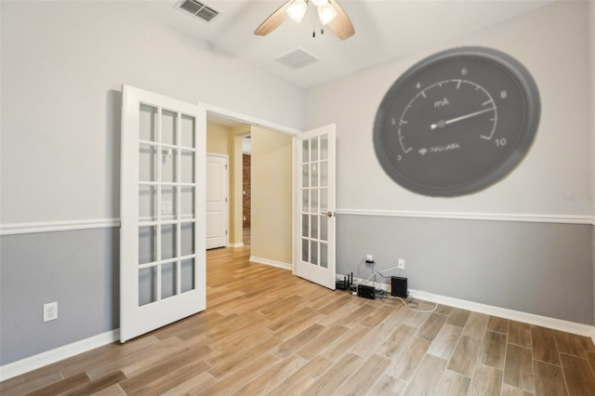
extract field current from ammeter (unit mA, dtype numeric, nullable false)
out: 8.5 mA
